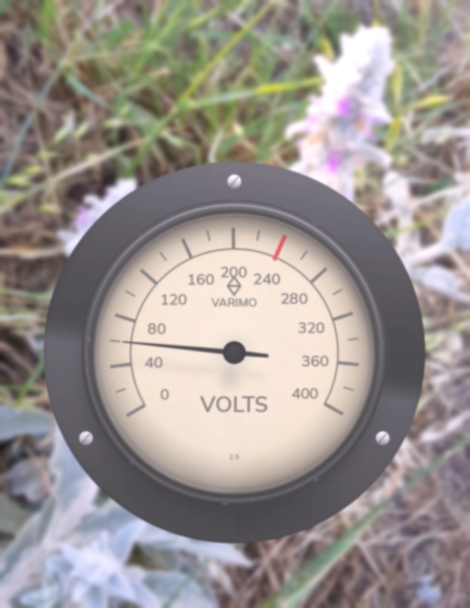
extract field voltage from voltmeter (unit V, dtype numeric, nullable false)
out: 60 V
